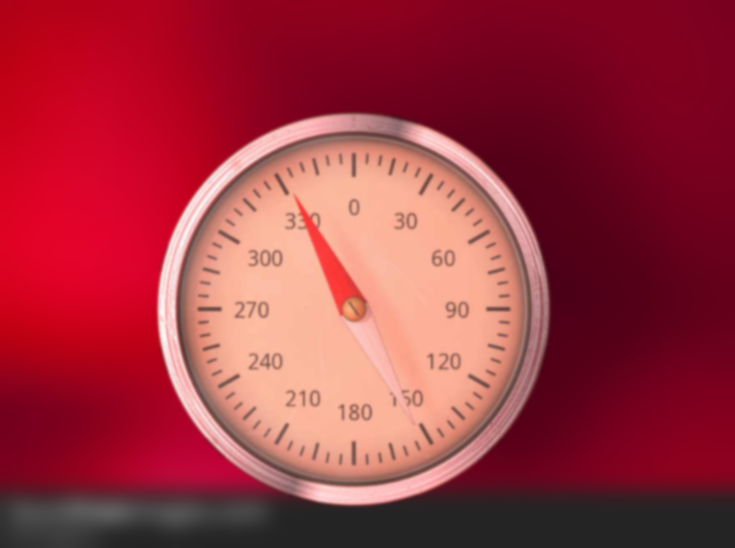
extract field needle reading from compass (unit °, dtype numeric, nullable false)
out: 332.5 °
